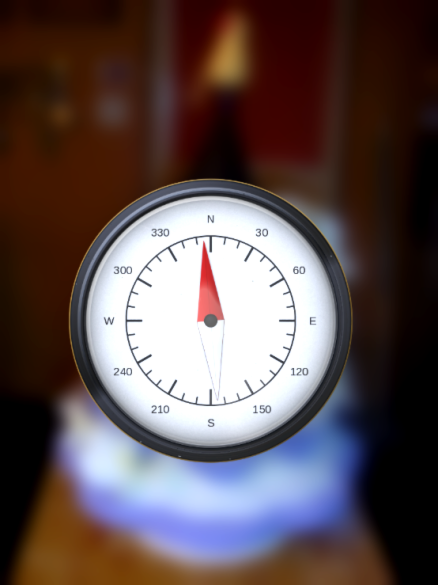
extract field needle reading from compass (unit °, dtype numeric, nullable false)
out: 355 °
